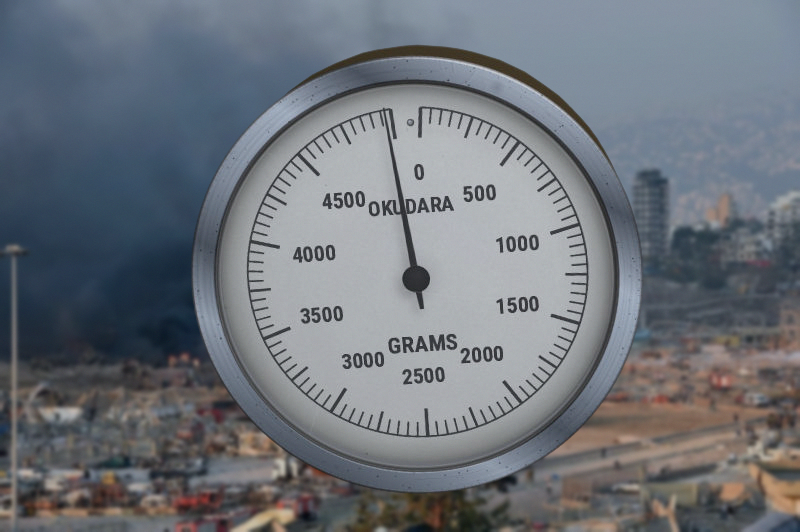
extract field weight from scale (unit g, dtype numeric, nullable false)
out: 4975 g
